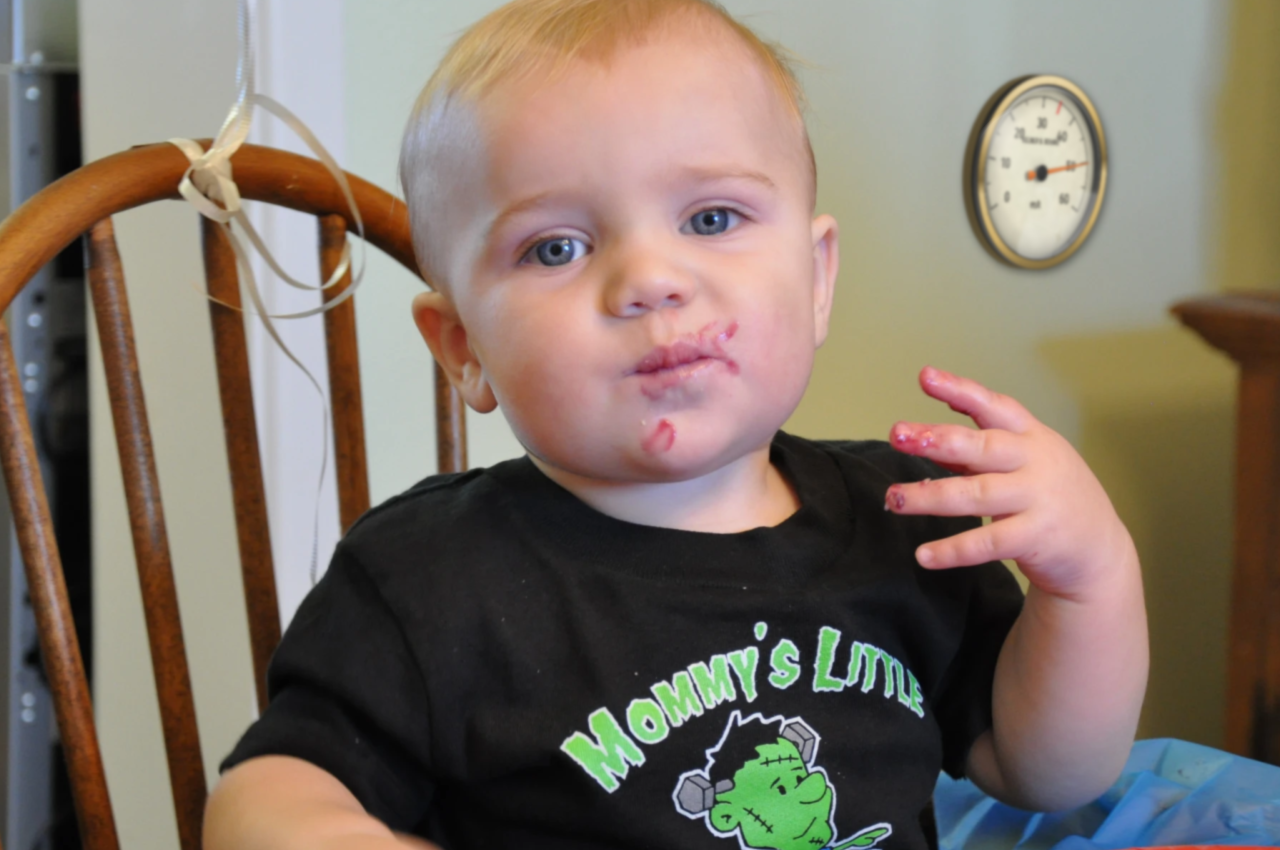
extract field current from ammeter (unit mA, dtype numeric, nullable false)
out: 50 mA
